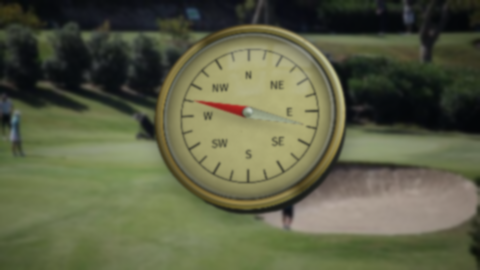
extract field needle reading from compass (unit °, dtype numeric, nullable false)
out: 285 °
